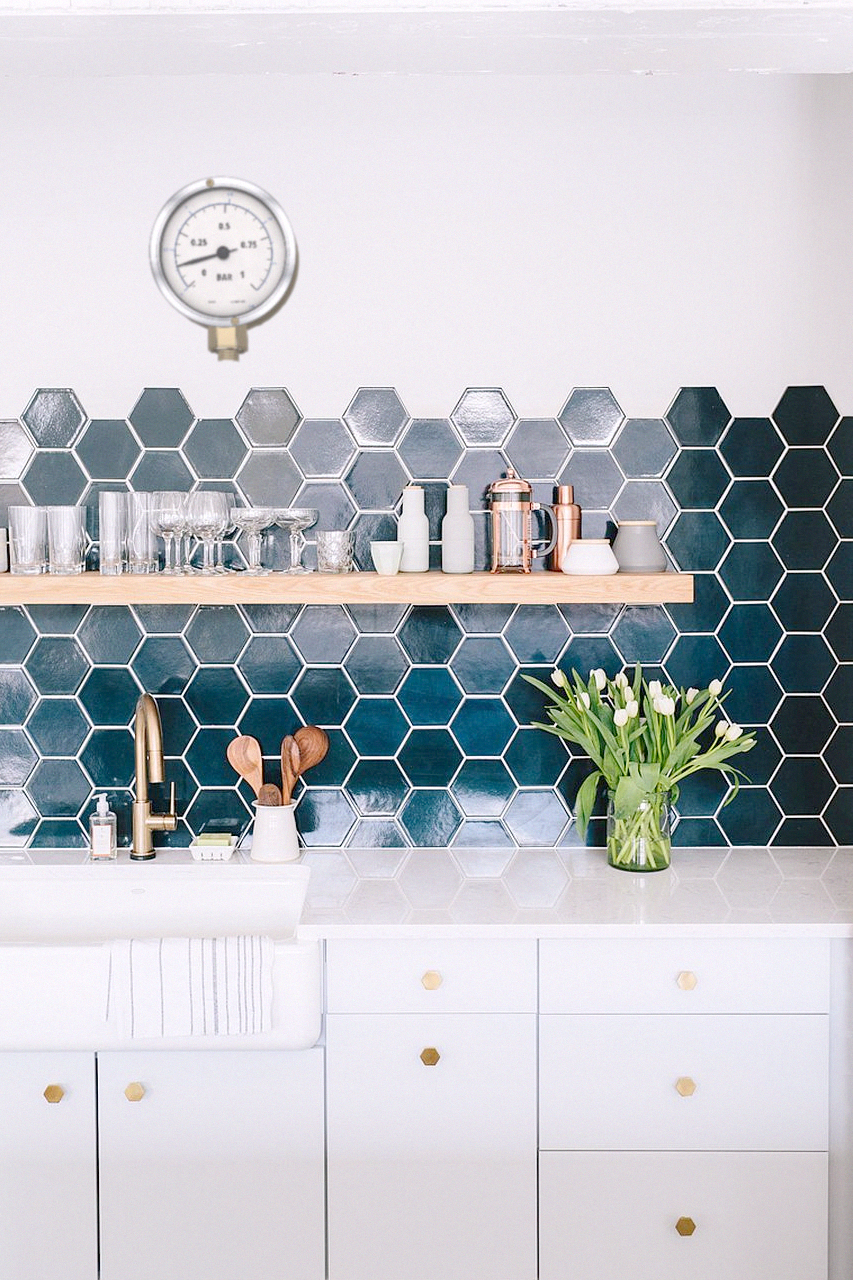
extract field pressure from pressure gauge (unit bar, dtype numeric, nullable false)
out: 0.1 bar
